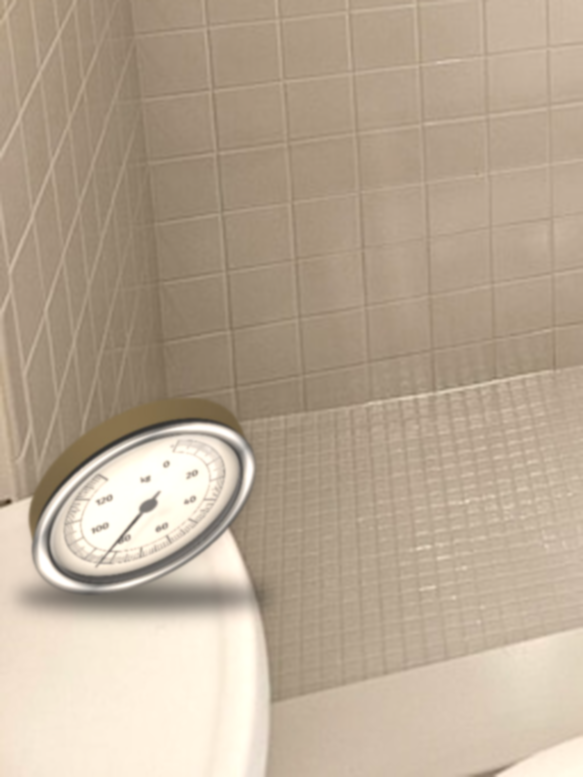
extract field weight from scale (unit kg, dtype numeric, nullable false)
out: 85 kg
